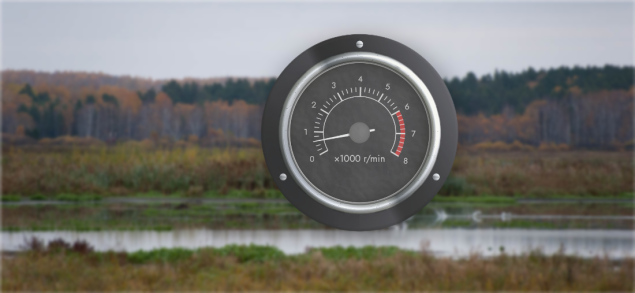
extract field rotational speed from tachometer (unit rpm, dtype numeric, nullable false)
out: 600 rpm
